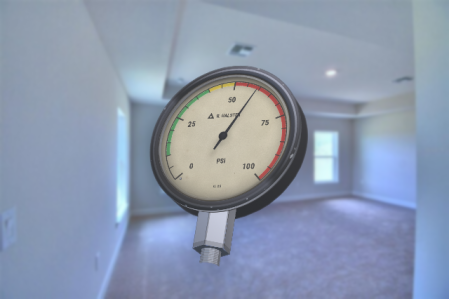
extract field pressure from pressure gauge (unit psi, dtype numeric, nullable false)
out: 60 psi
